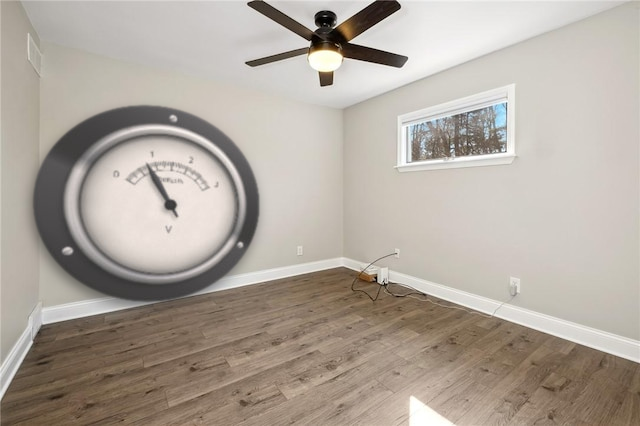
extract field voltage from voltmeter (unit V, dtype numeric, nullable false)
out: 0.75 V
